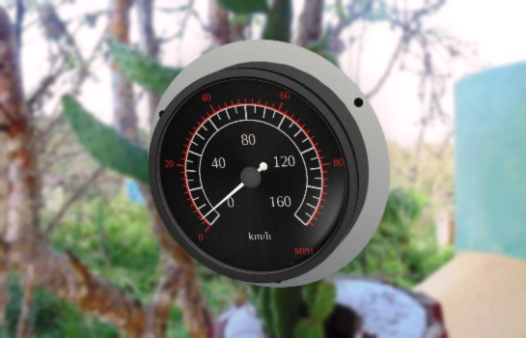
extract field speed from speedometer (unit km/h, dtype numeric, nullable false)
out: 5 km/h
